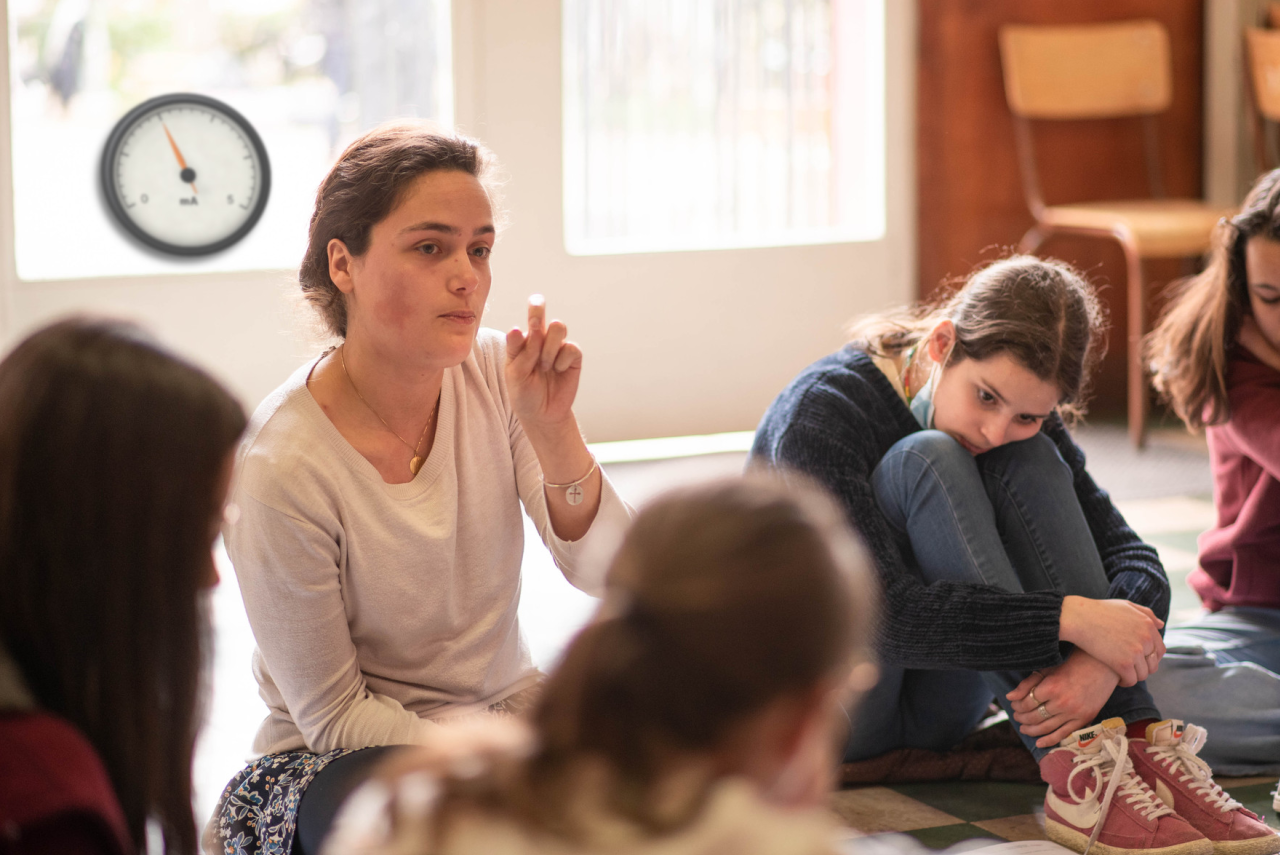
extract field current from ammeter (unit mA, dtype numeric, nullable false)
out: 2 mA
